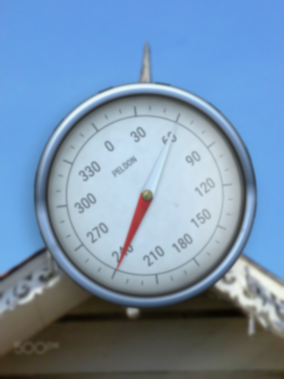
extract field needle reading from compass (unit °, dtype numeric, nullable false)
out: 240 °
